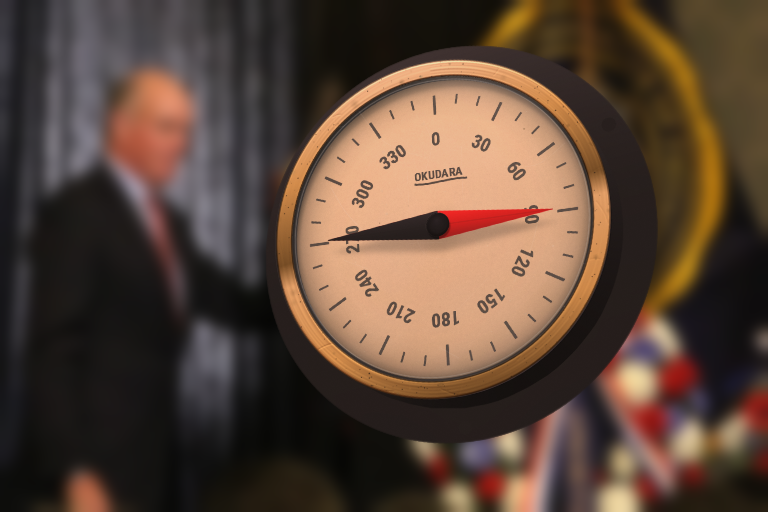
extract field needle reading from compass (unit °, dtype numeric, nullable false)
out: 90 °
